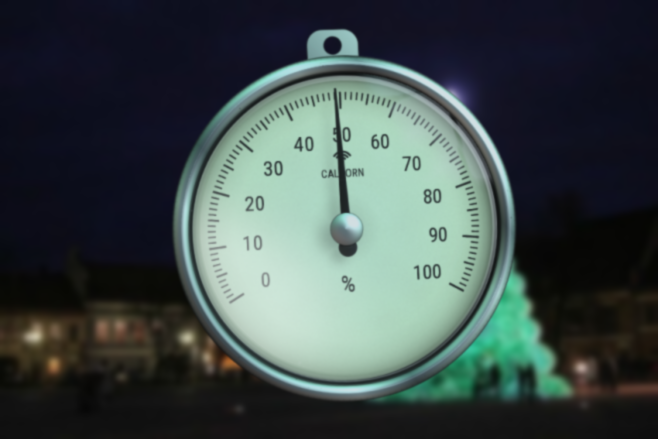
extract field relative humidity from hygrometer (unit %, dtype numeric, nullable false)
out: 49 %
